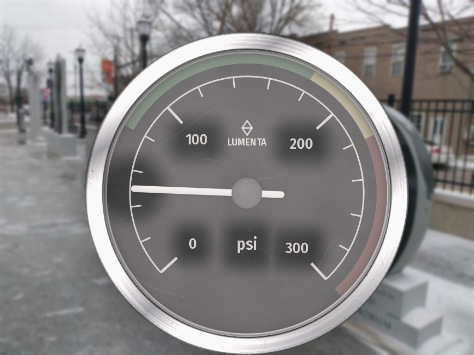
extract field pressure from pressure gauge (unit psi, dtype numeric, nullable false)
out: 50 psi
